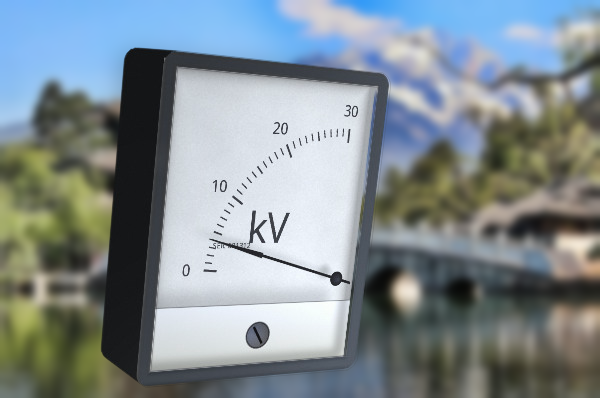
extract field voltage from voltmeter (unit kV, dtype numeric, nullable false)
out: 4 kV
